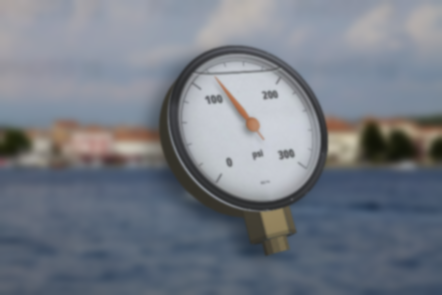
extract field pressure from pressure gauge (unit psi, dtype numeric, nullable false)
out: 120 psi
